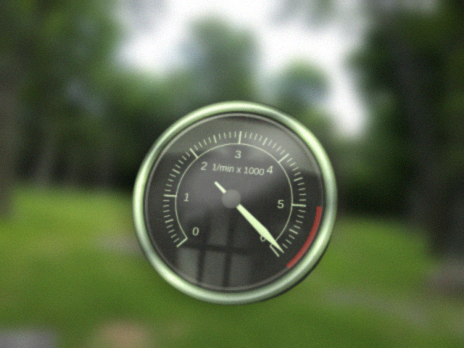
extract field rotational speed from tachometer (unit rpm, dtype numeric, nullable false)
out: 5900 rpm
